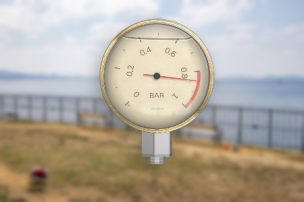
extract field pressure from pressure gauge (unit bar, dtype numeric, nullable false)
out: 0.85 bar
